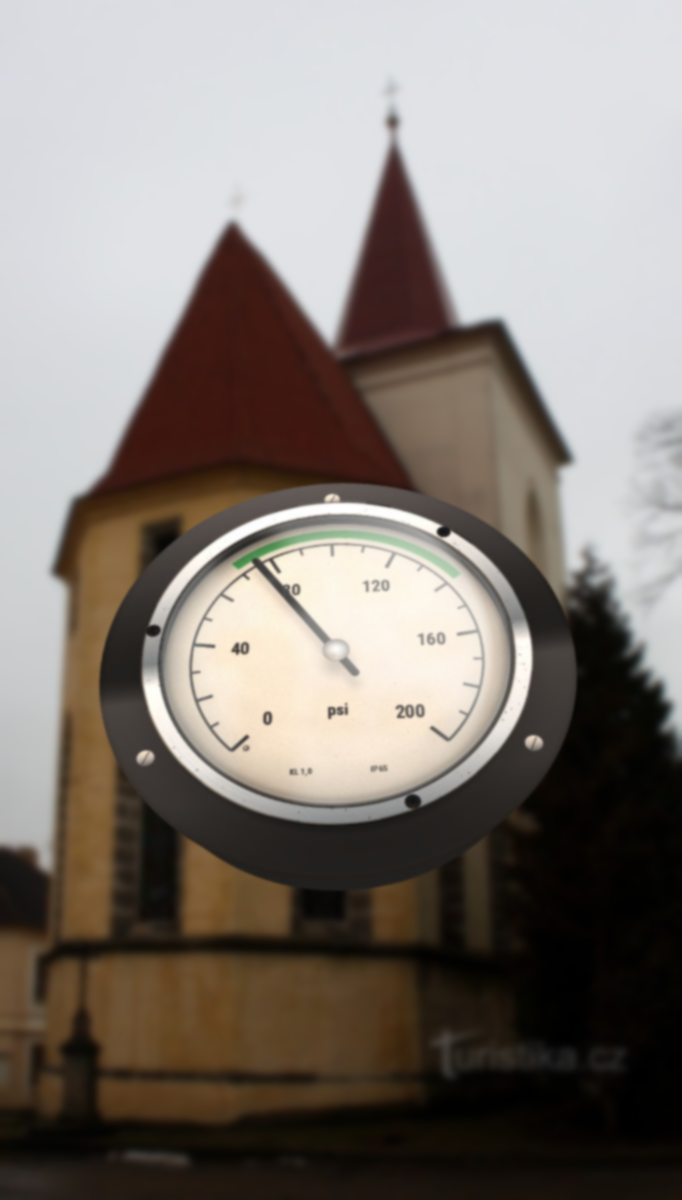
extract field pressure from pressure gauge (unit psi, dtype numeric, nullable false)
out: 75 psi
